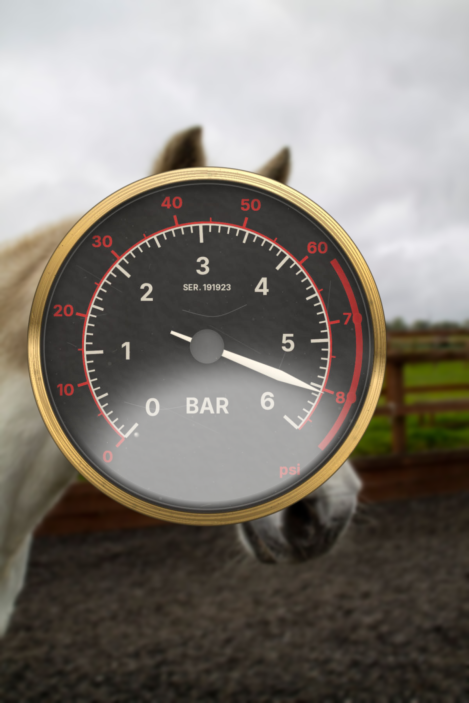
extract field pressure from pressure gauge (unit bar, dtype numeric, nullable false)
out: 5.55 bar
